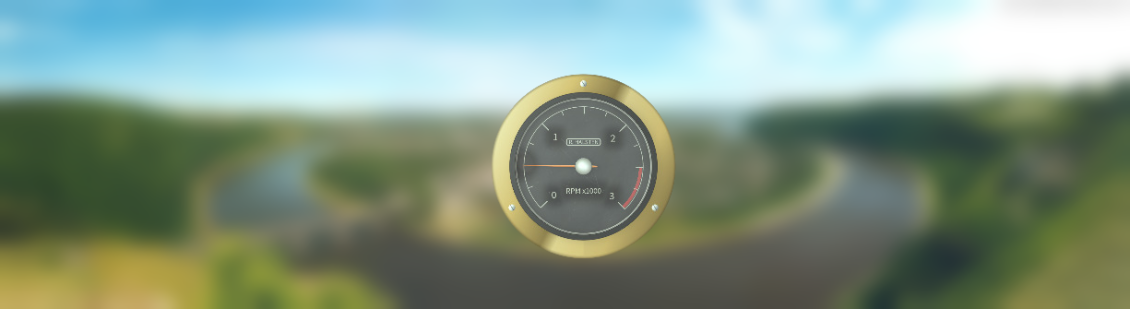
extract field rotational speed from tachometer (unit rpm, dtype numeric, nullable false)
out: 500 rpm
